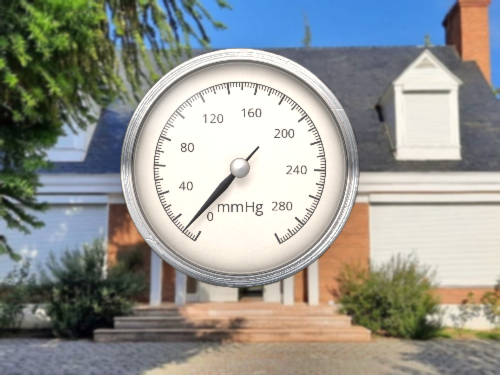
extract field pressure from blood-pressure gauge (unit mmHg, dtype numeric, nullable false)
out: 10 mmHg
